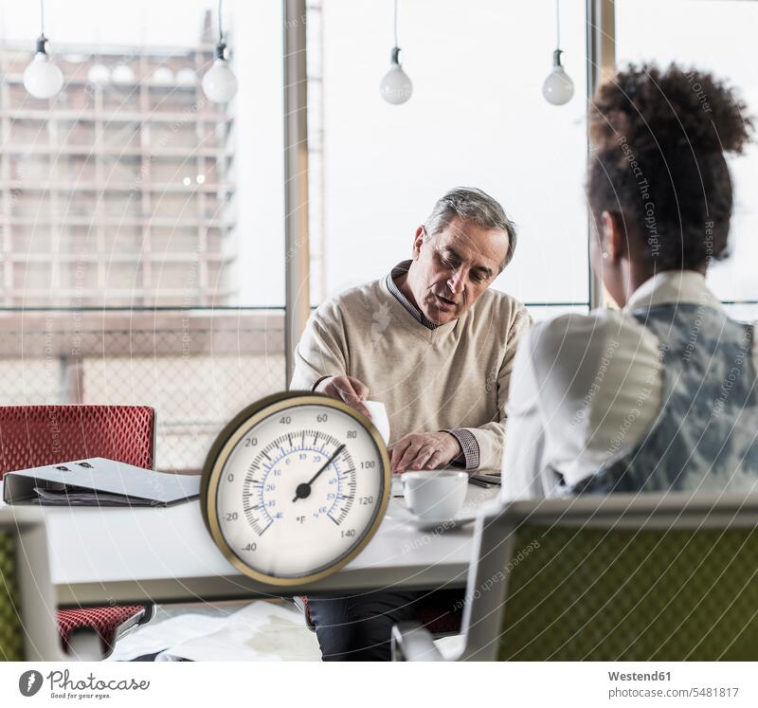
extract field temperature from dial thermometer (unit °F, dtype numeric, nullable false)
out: 80 °F
